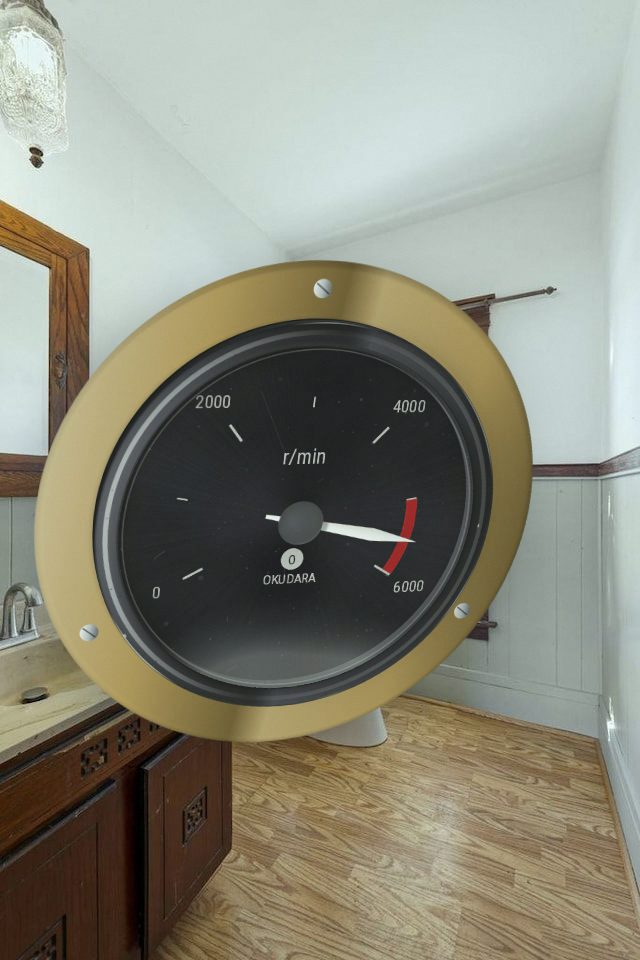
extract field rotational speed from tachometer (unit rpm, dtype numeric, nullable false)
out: 5500 rpm
